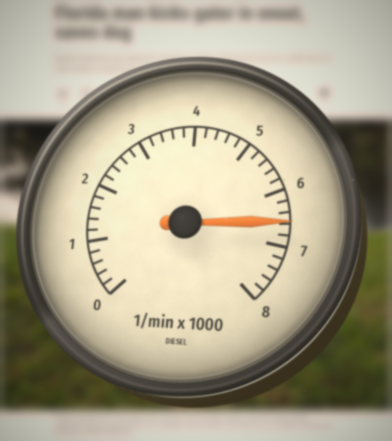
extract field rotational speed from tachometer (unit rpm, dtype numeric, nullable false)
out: 6600 rpm
